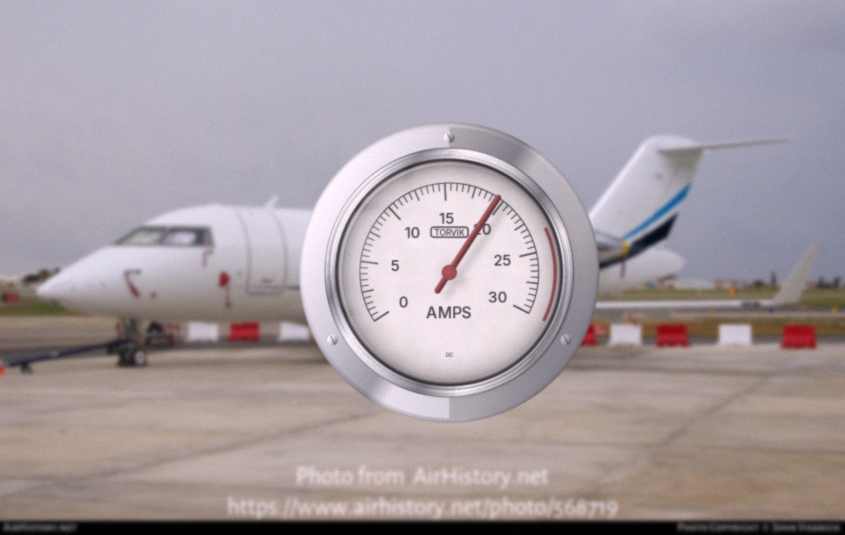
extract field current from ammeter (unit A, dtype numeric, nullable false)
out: 19.5 A
